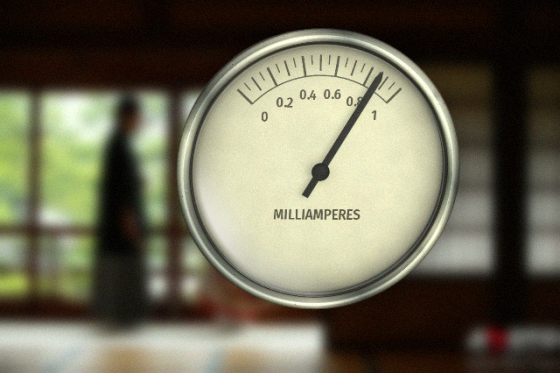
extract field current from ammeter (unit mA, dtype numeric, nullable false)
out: 0.85 mA
